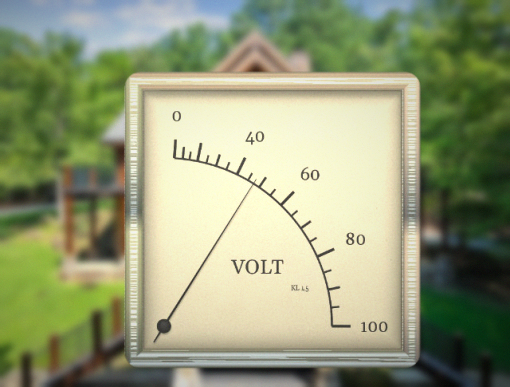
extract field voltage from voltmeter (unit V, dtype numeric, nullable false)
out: 47.5 V
